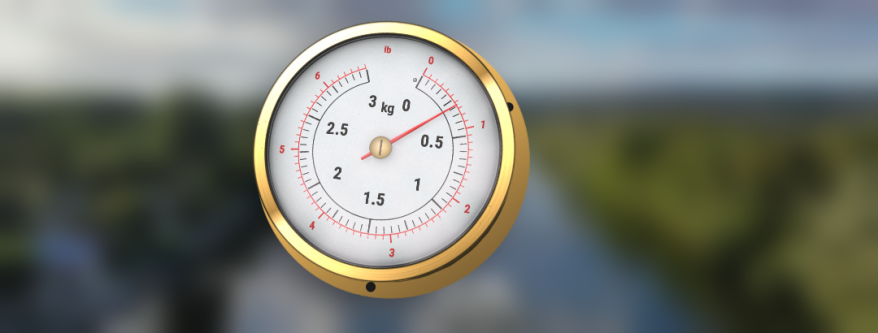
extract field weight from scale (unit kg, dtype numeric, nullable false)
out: 0.3 kg
